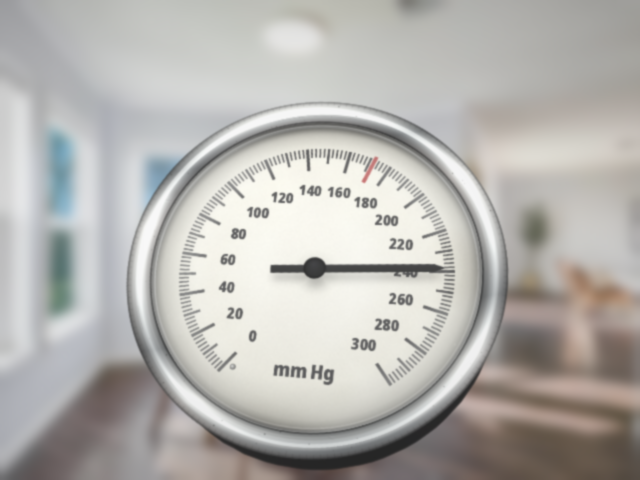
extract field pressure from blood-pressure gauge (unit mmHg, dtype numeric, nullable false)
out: 240 mmHg
